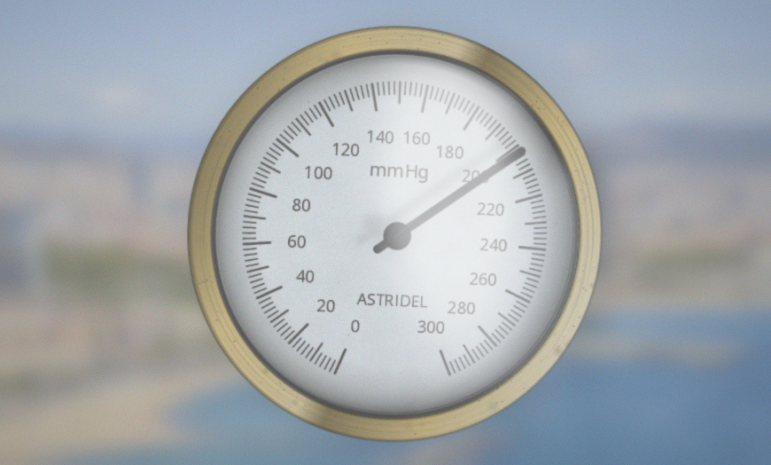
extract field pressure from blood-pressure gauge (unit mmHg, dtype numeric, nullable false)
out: 202 mmHg
